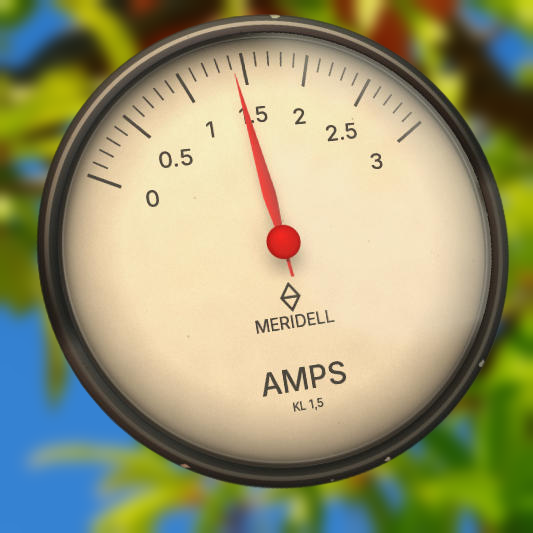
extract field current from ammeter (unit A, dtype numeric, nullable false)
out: 1.4 A
